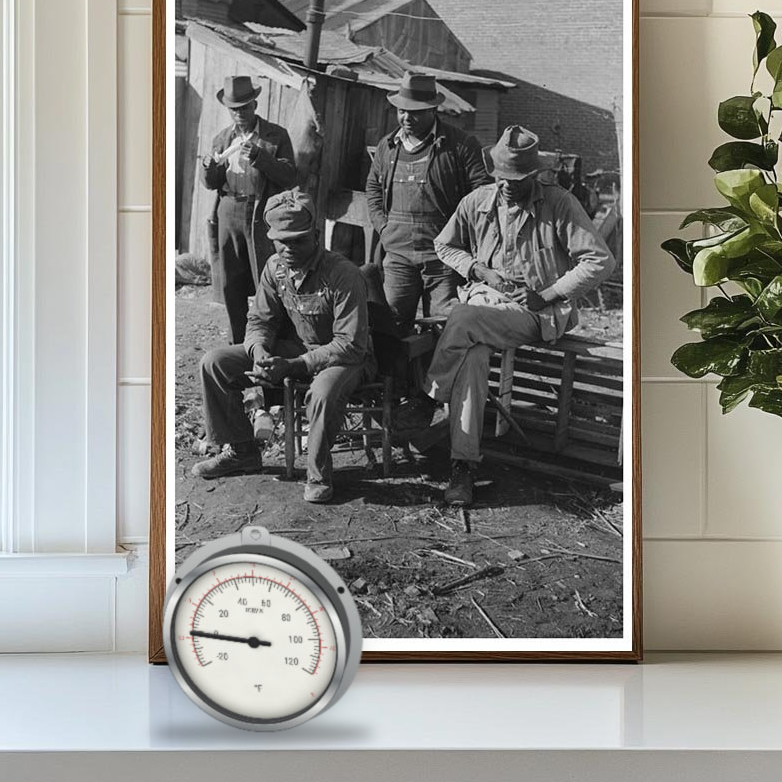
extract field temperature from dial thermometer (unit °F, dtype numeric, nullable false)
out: 0 °F
